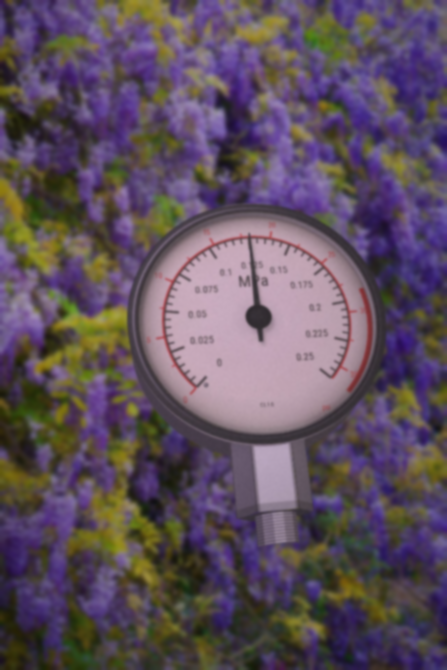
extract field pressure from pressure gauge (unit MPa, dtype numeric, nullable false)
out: 0.125 MPa
